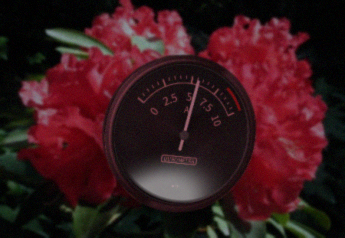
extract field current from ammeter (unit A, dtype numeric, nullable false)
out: 5.5 A
